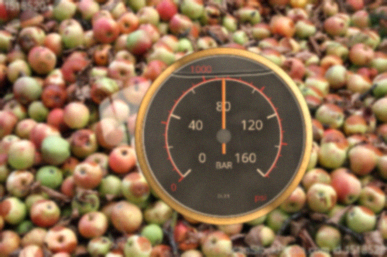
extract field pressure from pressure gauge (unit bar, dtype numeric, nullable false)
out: 80 bar
